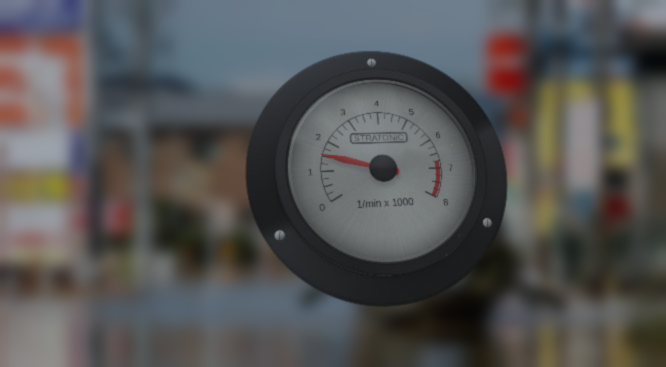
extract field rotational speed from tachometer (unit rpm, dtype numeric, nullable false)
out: 1500 rpm
